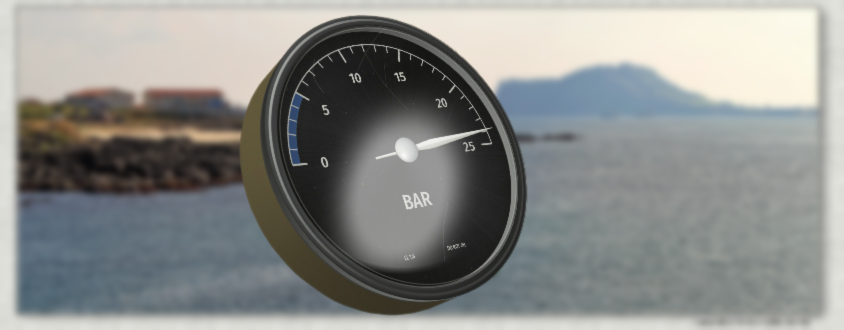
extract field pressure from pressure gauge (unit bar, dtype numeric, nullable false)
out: 24 bar
